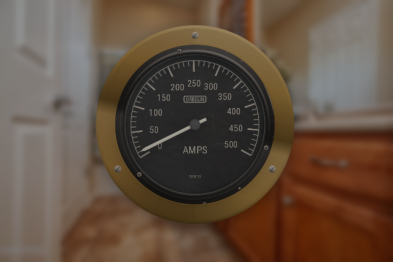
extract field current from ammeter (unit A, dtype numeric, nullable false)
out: 10 A
